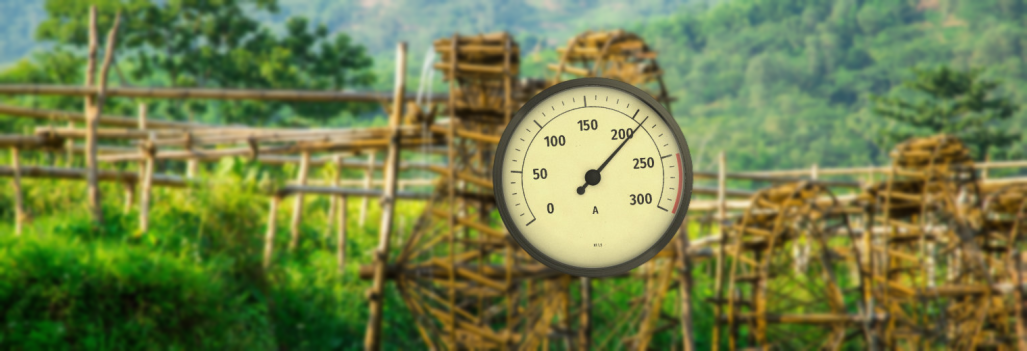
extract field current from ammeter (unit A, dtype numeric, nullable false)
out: 210 A
